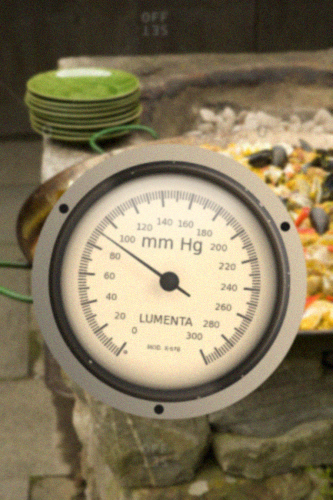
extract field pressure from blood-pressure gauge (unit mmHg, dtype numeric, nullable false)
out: 90 mmHg
